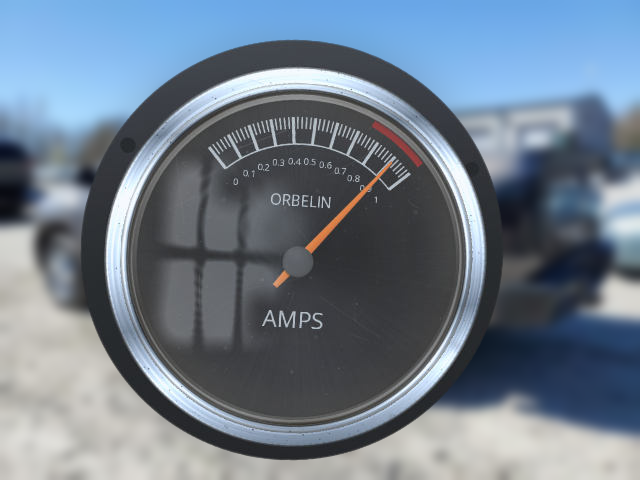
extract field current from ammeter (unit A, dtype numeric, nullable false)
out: 0.9 A
